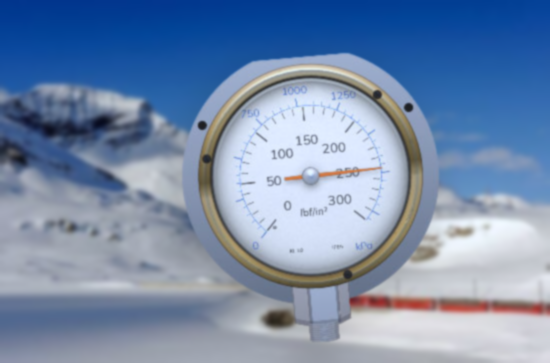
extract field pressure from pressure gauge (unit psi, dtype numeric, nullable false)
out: 250 psi
